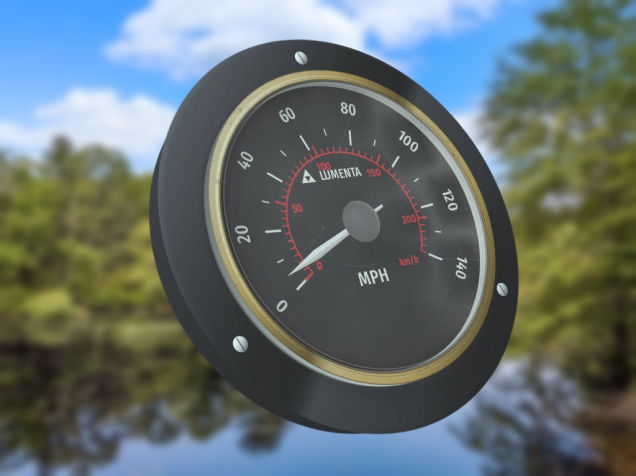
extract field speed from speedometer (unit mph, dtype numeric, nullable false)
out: 5 mph
